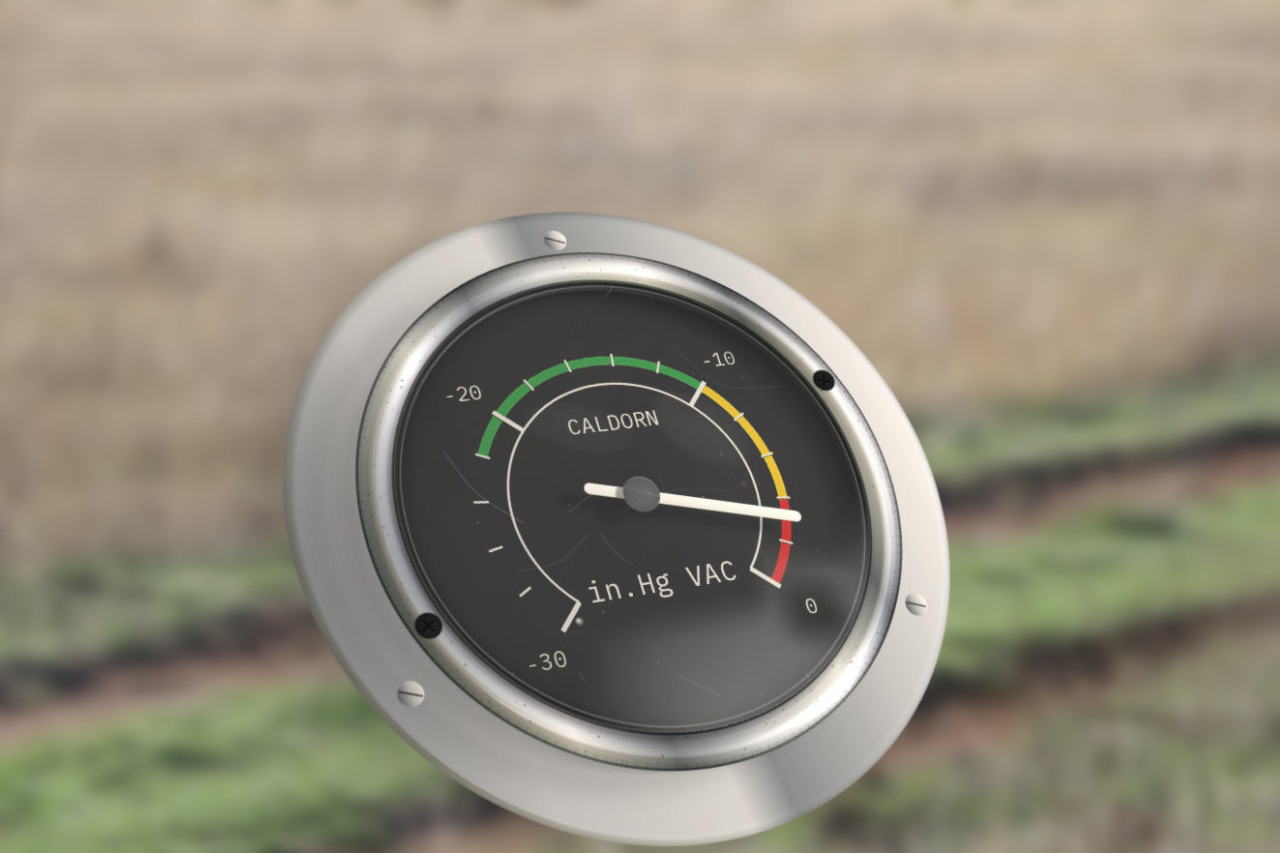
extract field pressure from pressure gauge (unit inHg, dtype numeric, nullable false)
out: -3 inHg
